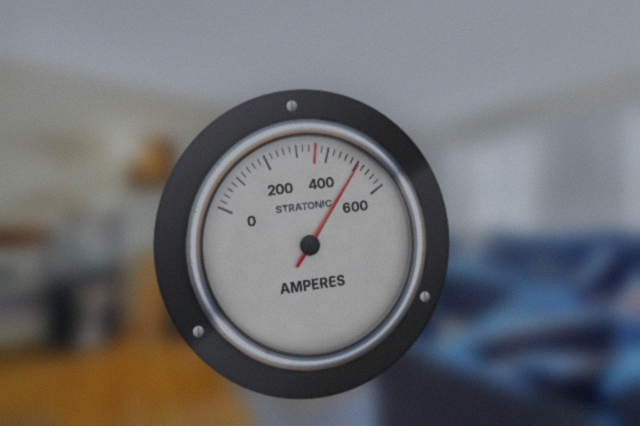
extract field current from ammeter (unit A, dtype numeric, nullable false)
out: 500 A
